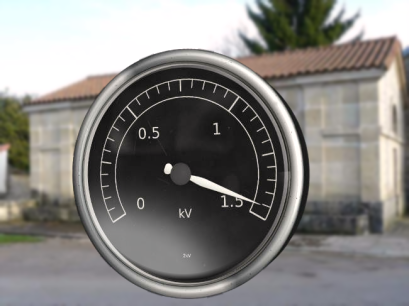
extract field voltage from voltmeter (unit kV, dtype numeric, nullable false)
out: 1.45 kV
